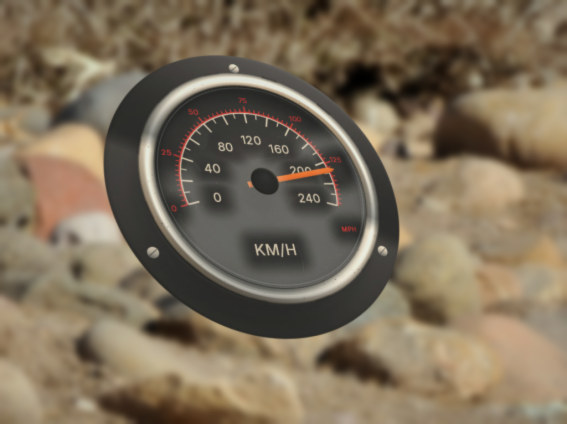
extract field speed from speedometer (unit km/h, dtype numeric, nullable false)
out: 210 km/h
